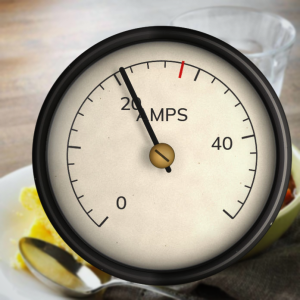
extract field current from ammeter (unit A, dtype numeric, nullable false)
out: 21 A
